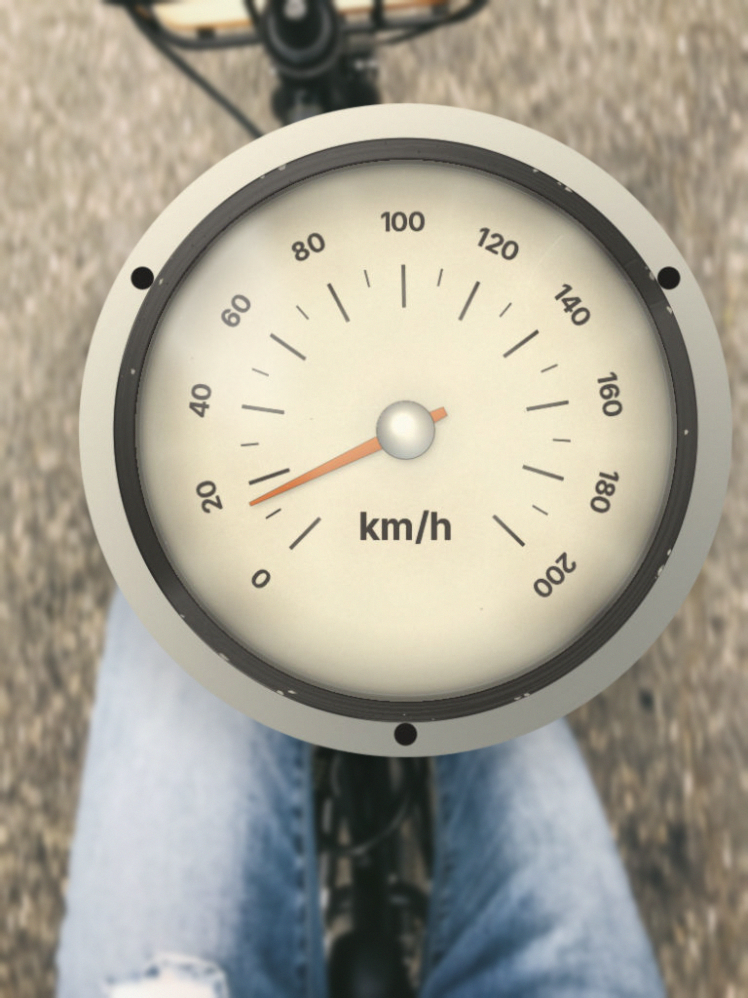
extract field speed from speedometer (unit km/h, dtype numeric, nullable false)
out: 15 km/h
